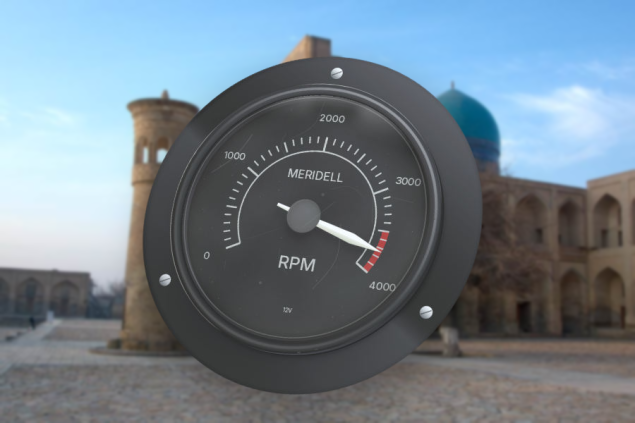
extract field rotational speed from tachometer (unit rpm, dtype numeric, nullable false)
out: 3750 rpm
